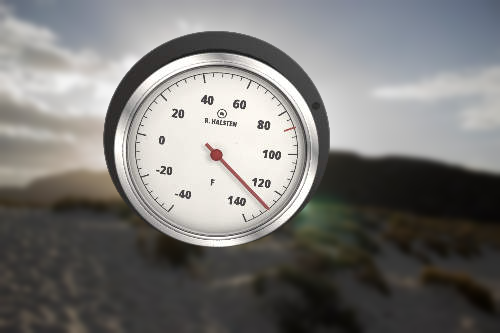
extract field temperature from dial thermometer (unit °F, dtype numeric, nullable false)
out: 128 °F
